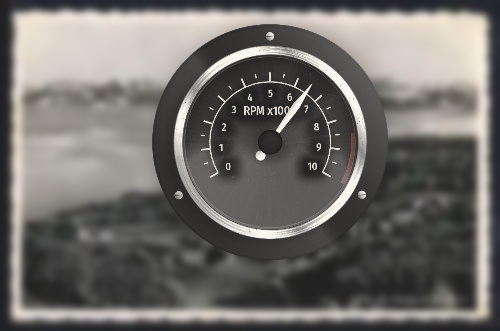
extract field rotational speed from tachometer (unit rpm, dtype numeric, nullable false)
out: 6500 rpm
